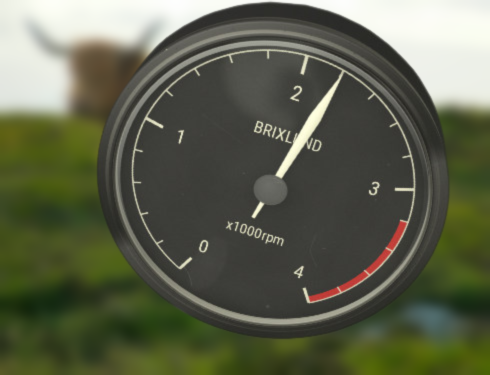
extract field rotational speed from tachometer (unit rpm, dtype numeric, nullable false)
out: 2200 rpm
